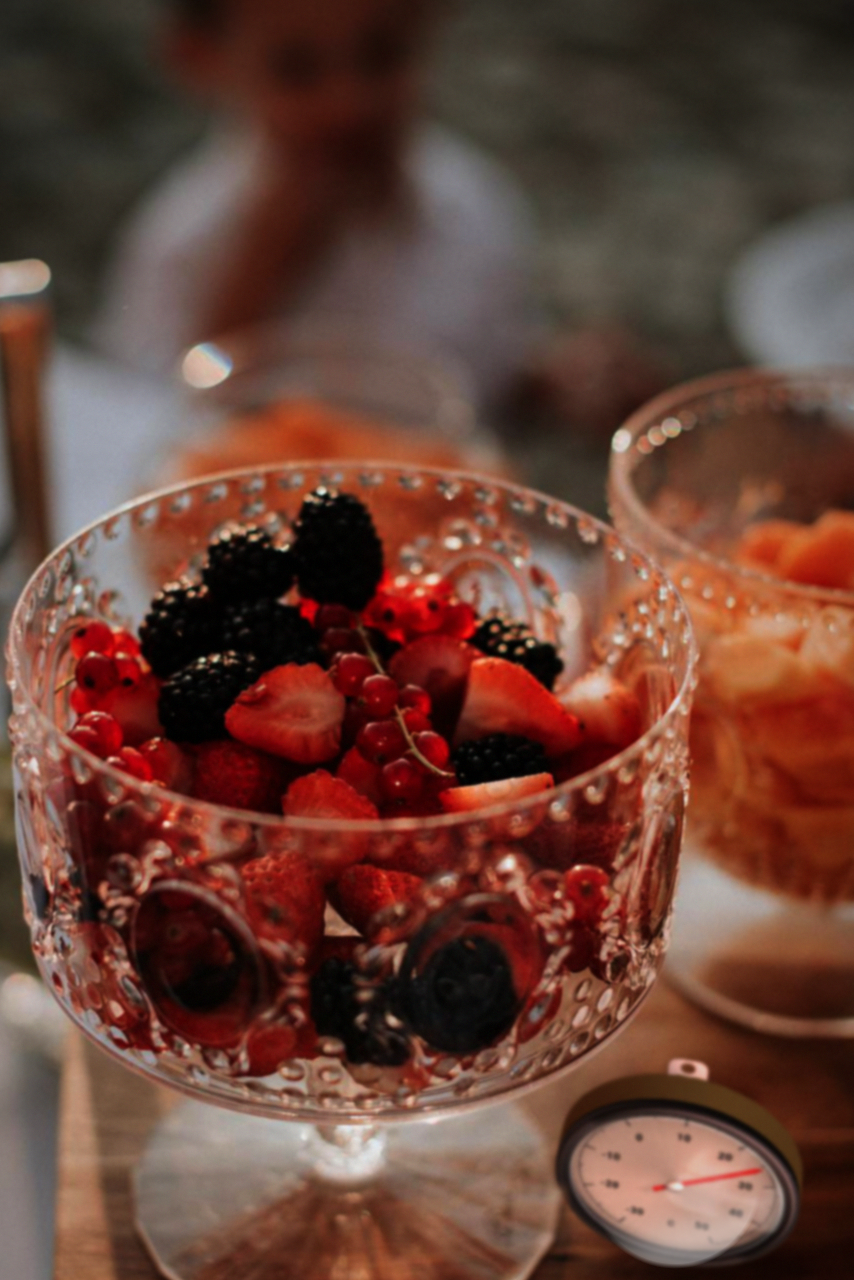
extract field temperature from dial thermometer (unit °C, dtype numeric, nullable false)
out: 25 °C
